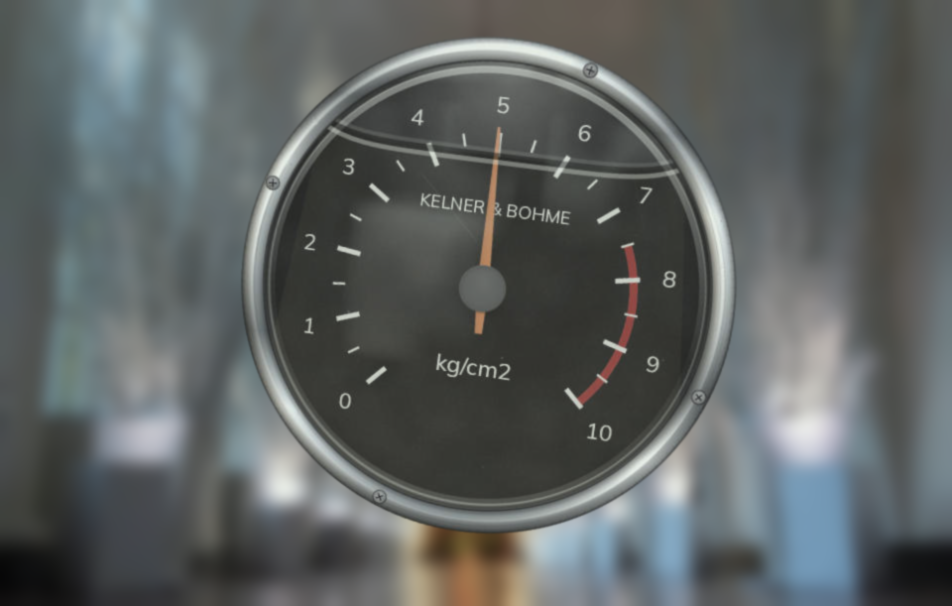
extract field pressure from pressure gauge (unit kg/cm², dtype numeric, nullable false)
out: 5 kg/cm²
